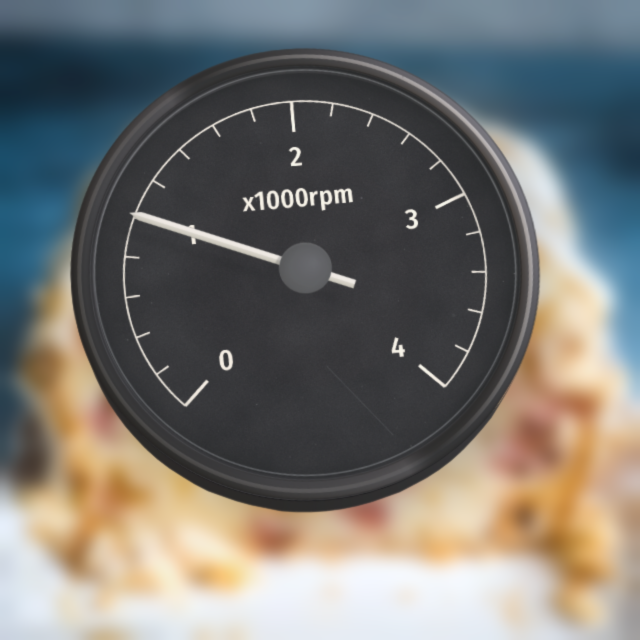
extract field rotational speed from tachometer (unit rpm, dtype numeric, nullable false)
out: 1000 rpm
